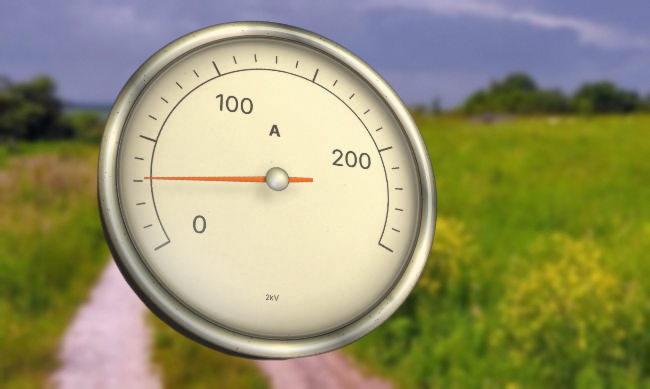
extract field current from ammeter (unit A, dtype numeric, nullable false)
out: 30 A
